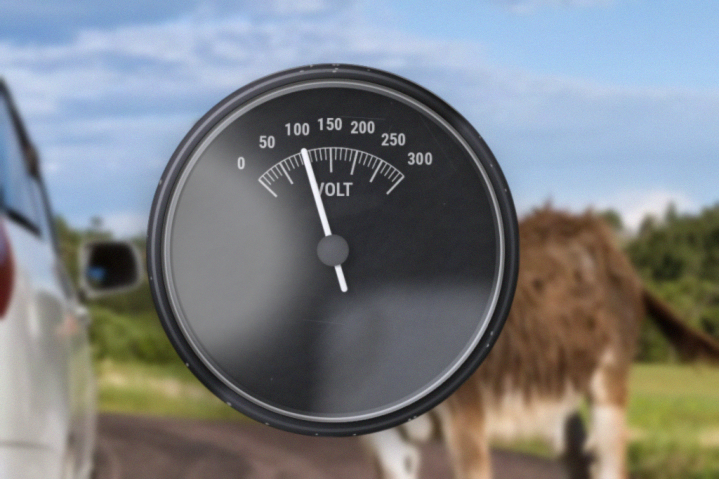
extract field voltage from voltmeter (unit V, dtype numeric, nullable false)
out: 100 V
